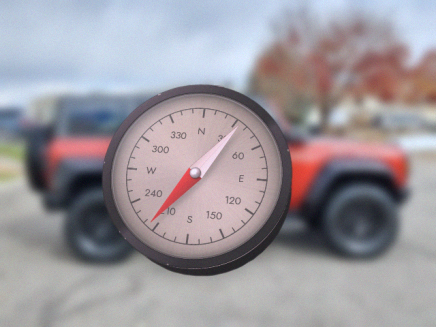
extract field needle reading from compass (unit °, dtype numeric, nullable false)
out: 215 °
